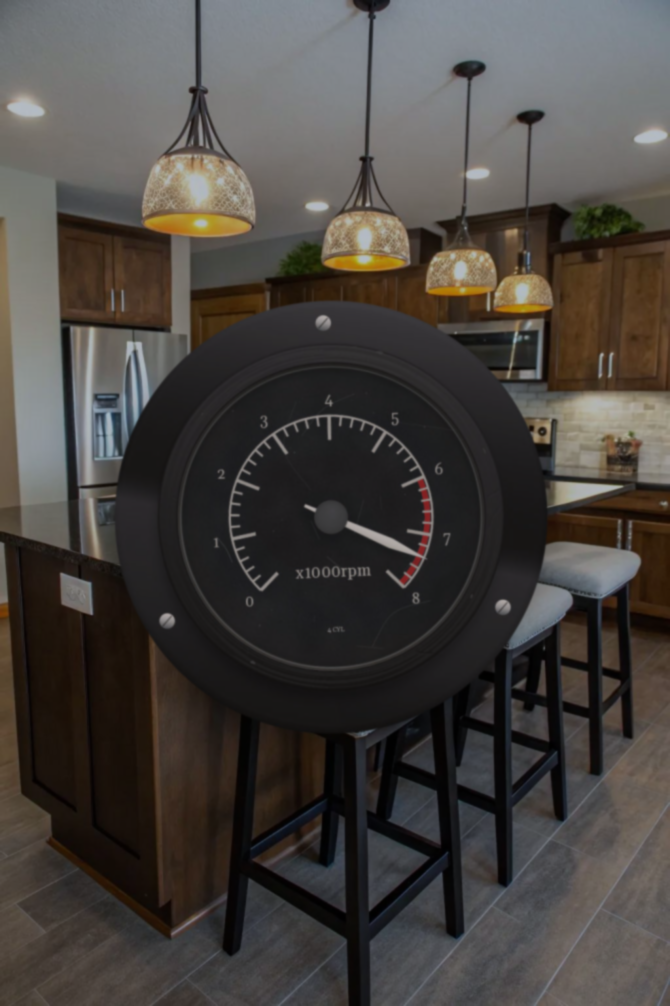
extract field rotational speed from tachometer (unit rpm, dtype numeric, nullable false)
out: 7400 rpm
